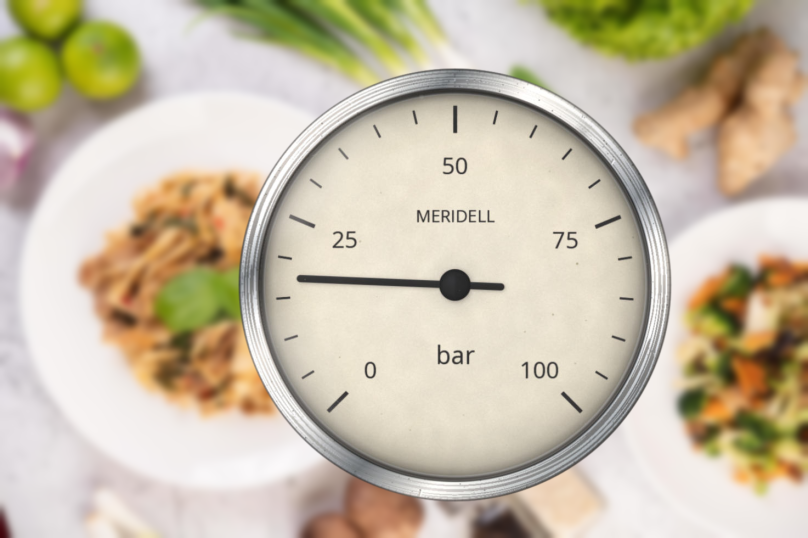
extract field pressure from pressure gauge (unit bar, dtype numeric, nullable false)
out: 17.5 bar
